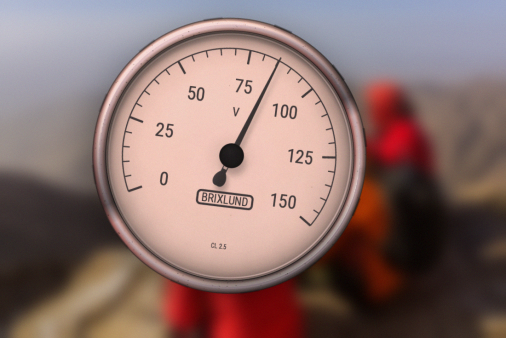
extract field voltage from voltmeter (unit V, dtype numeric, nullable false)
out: 85 V
